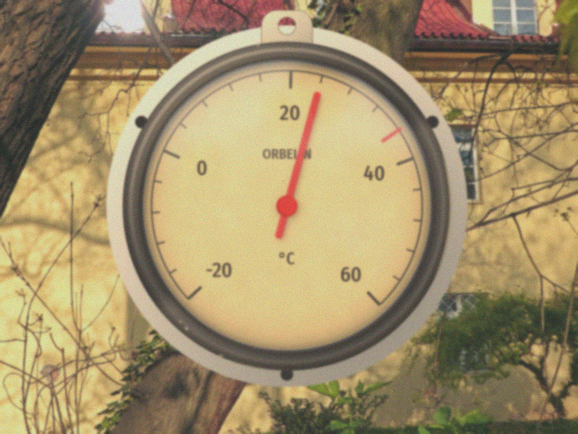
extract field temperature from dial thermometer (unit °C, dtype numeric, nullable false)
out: 24 °C
